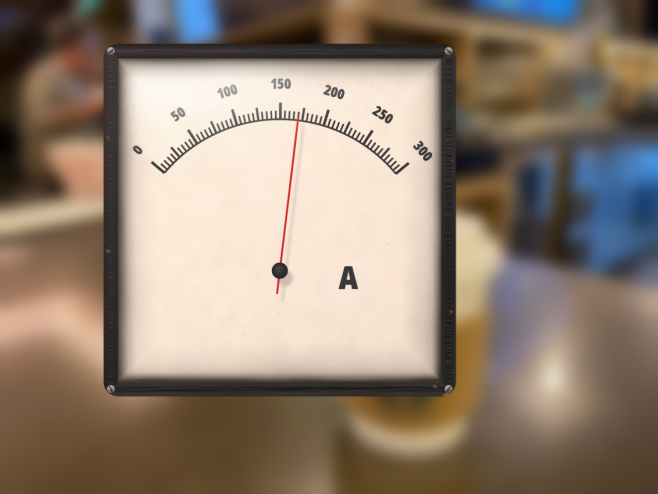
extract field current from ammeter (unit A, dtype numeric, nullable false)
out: 170 A
